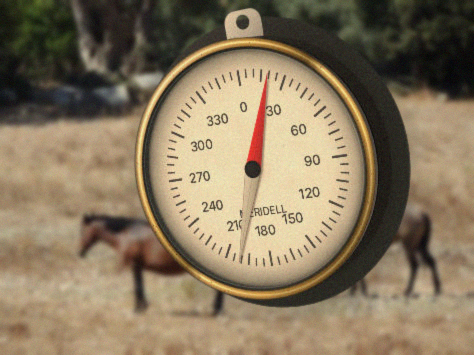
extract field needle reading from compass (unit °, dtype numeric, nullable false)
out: 20 °
